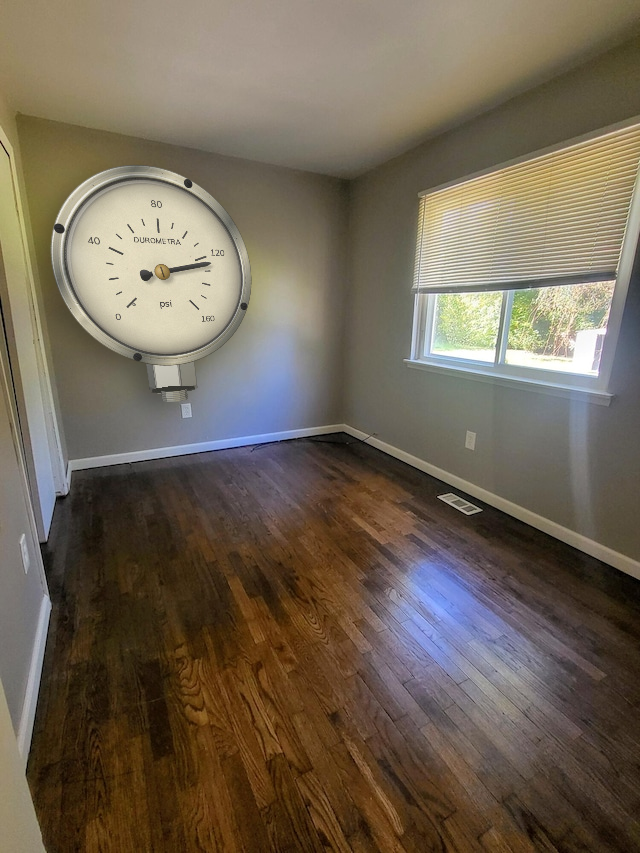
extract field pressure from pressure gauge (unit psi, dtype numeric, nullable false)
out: 125 psi
